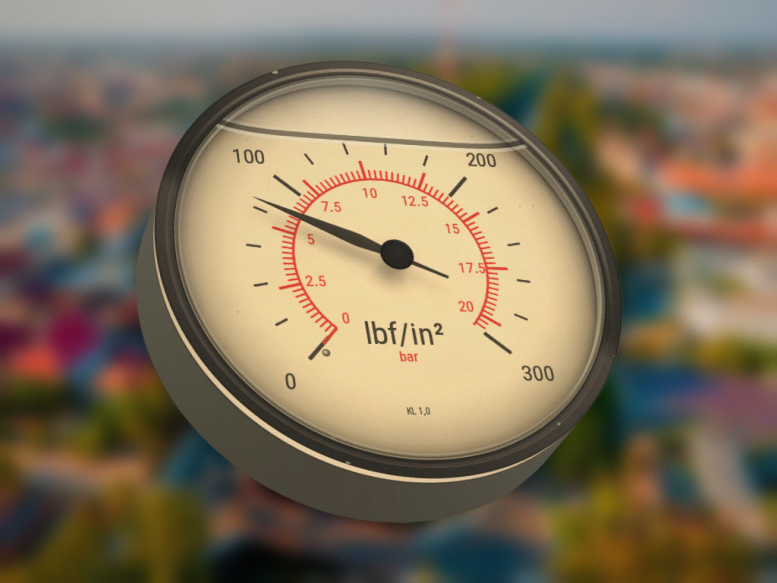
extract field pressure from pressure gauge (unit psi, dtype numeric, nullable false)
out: 80 psi
